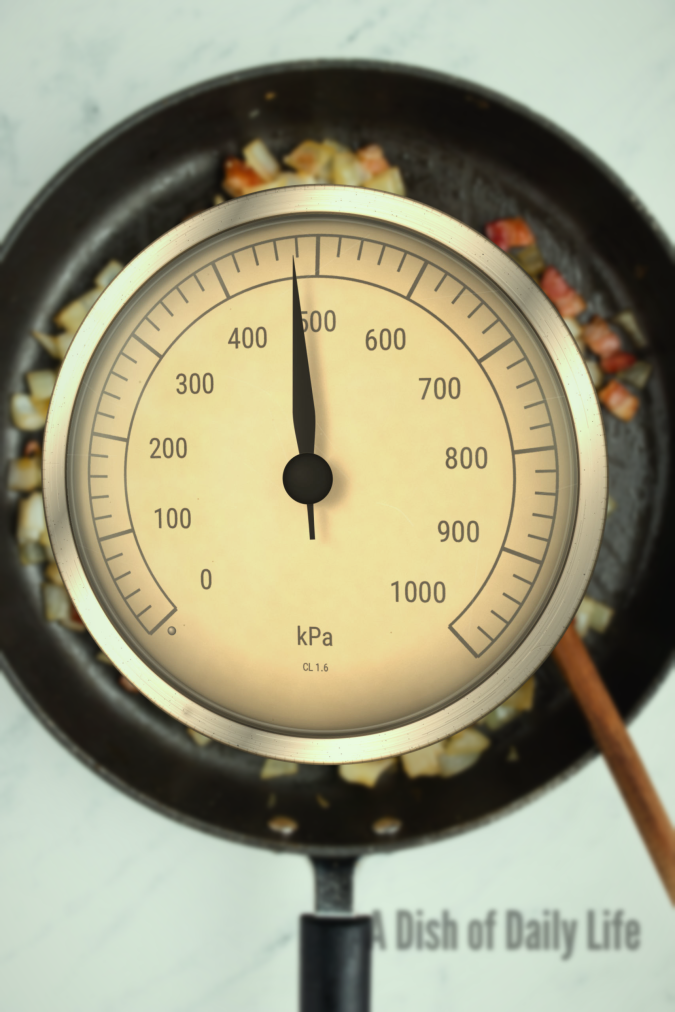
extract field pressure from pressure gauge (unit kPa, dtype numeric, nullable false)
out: 480 kPa
